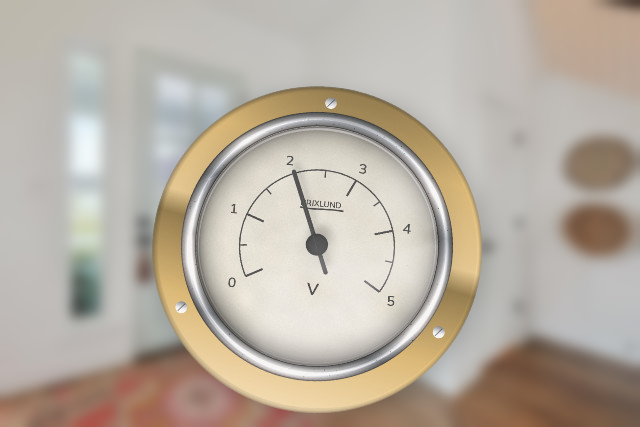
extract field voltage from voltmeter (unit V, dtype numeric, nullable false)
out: 2 V
